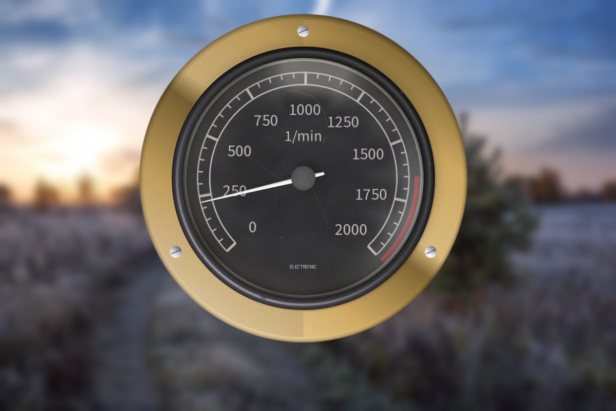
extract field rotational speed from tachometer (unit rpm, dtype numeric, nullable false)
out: 225 rpm
